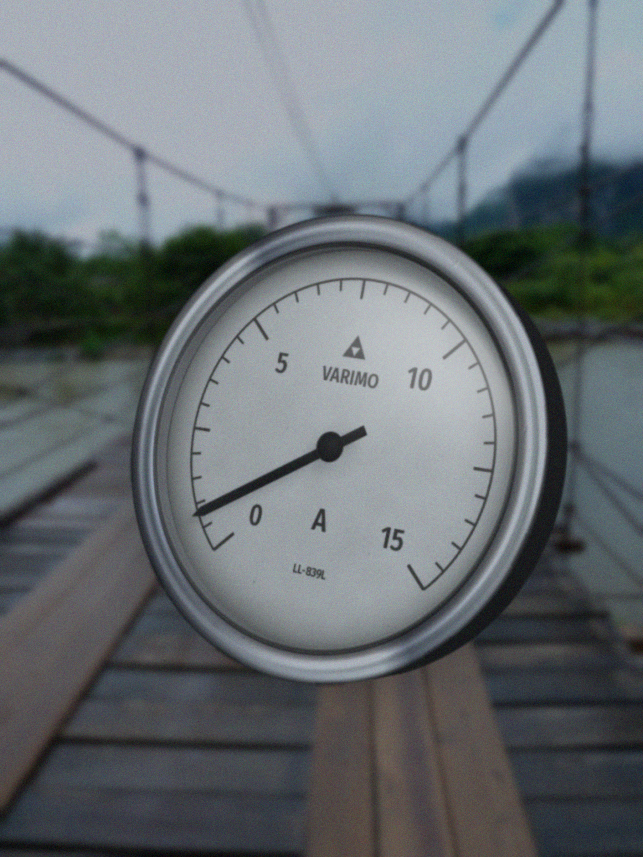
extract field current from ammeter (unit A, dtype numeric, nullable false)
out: 0.75 A
